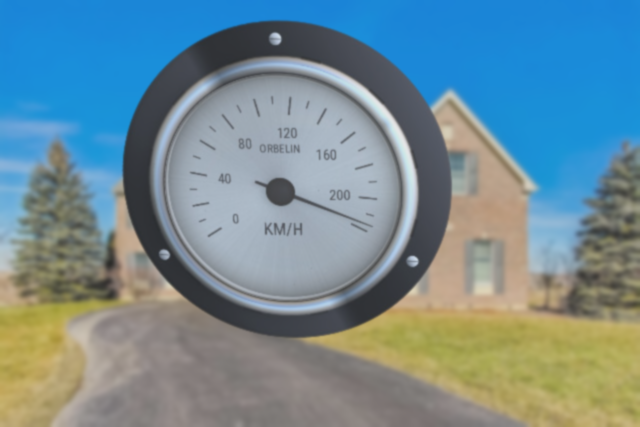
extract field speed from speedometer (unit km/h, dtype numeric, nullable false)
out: 215 km/h
